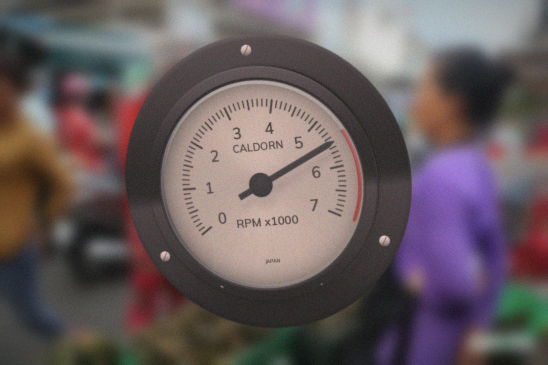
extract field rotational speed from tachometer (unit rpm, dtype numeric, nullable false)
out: 5500 rpm
